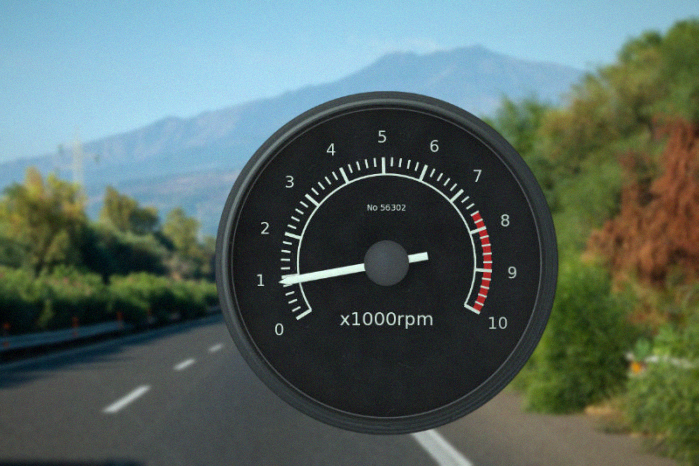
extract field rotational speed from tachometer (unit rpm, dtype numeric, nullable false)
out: 900 rpm
